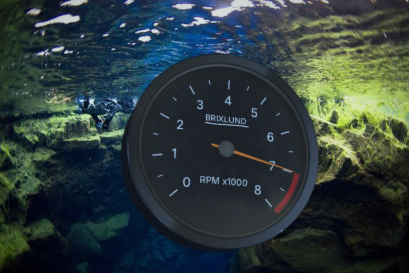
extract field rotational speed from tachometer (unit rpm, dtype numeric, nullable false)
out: 7000 rpm
